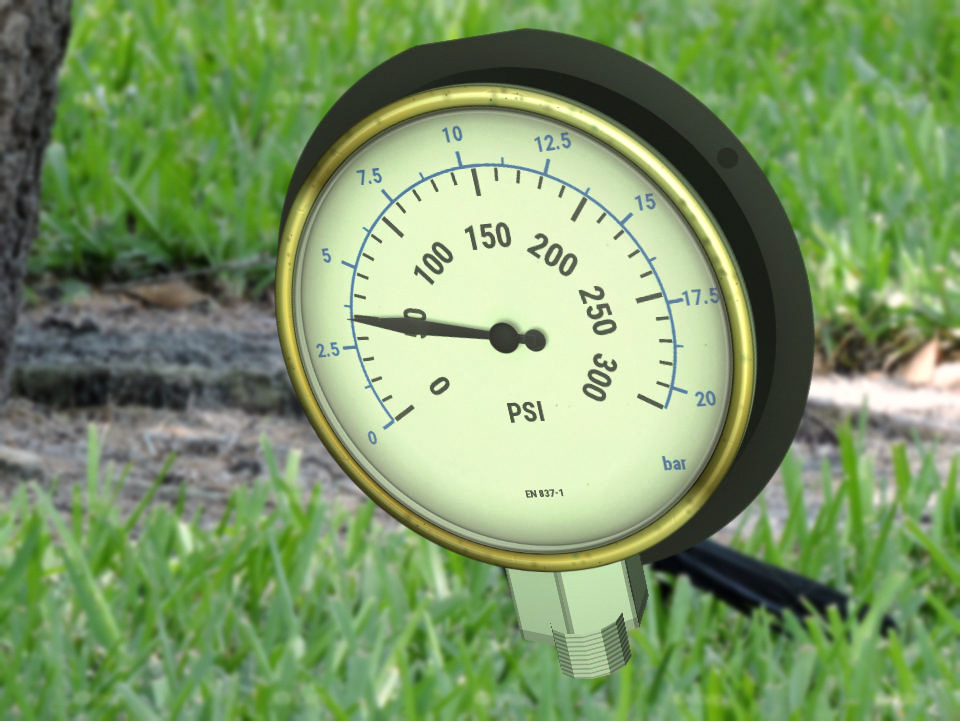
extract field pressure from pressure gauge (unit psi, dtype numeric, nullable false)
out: 50 psi
